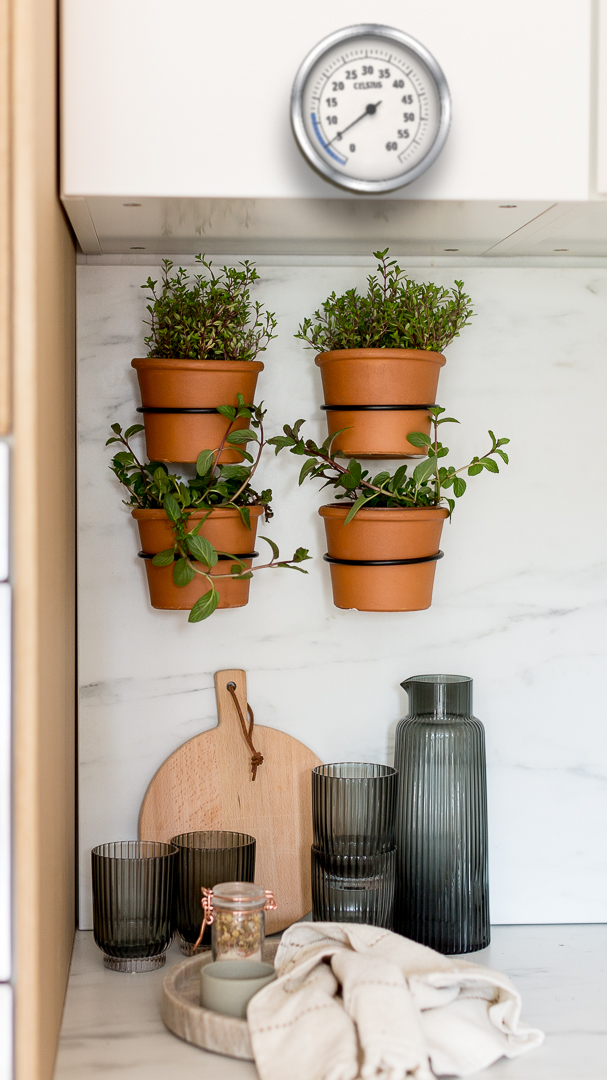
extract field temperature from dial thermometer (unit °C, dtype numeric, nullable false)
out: 5 °C
